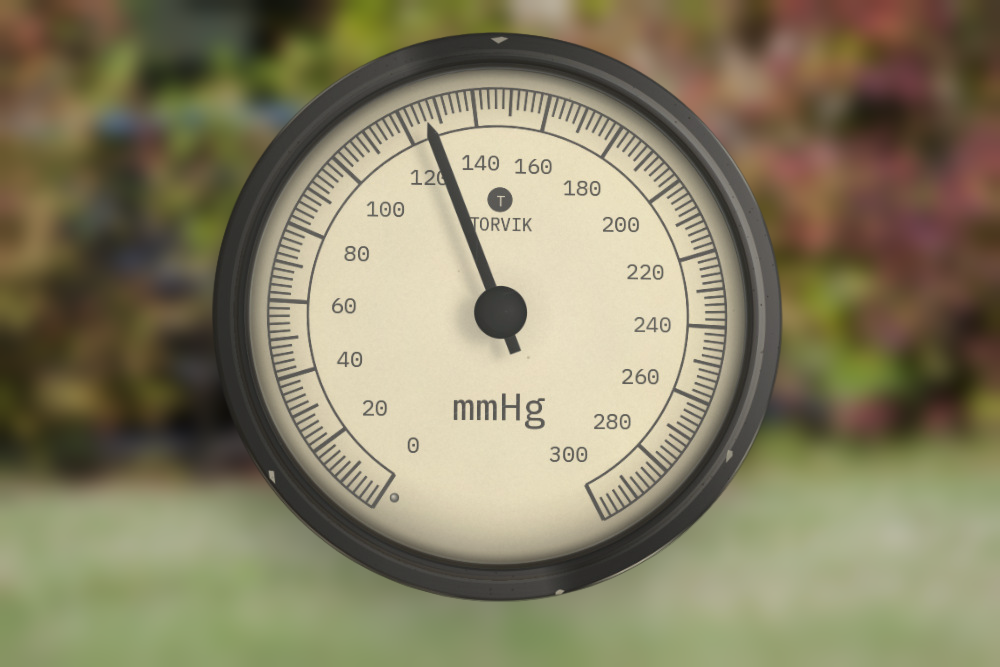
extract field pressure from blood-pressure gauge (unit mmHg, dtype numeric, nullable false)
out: 126 mmHg
